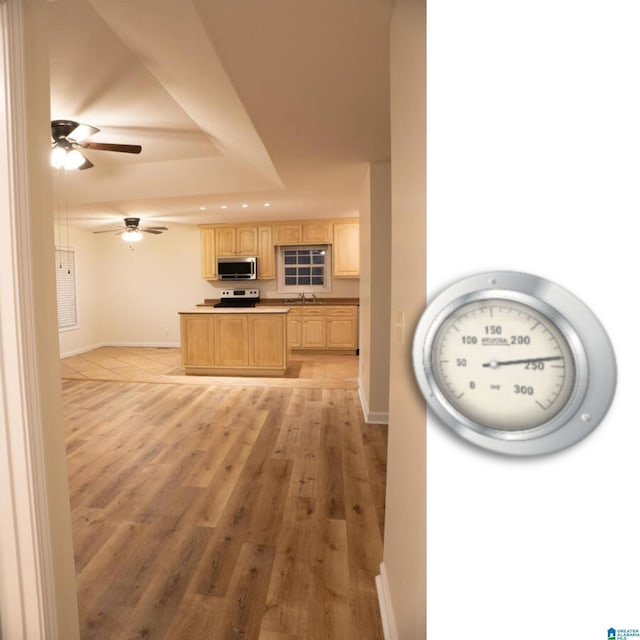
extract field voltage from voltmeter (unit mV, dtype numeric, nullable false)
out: 240 mV
